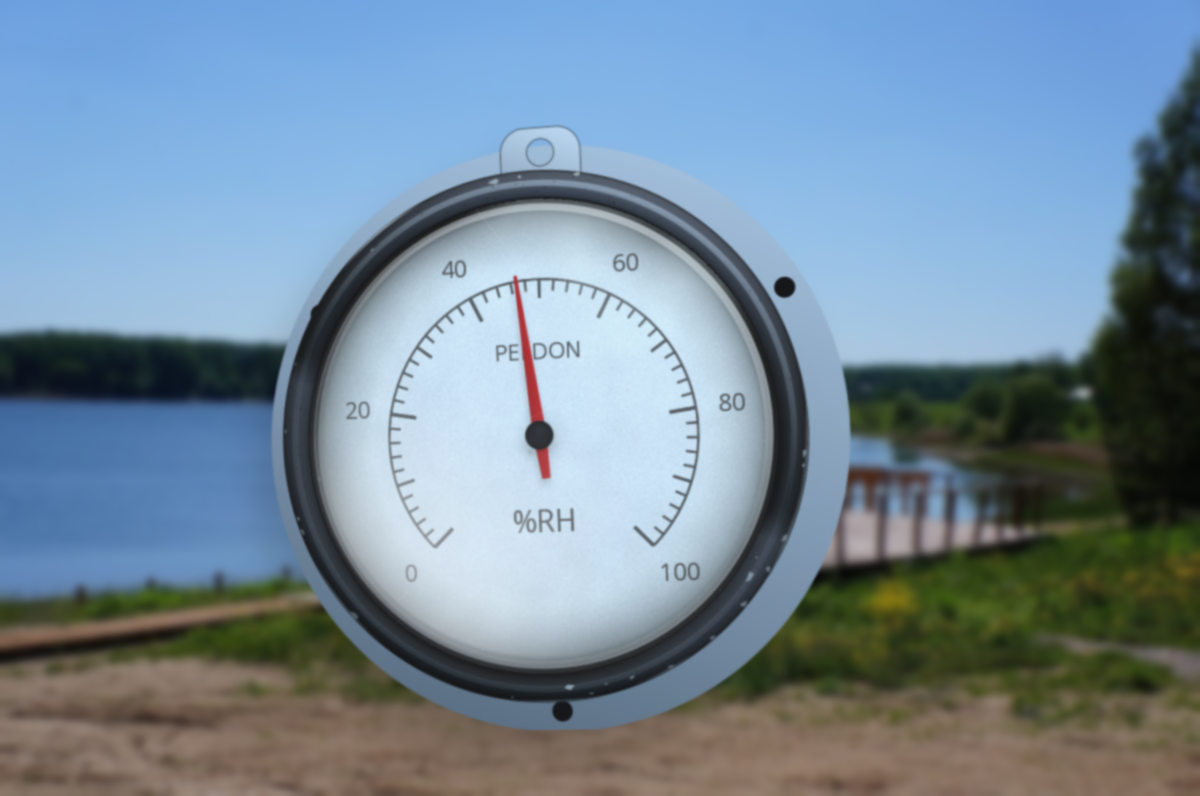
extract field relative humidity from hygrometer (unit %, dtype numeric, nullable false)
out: 47 %
